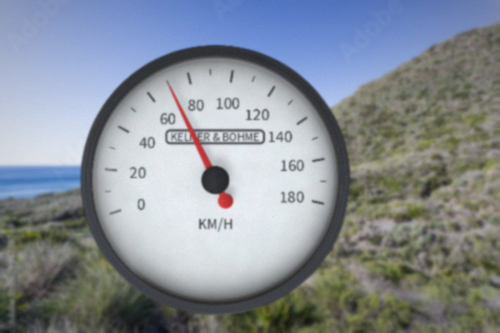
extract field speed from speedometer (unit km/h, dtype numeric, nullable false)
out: 70 km/h
